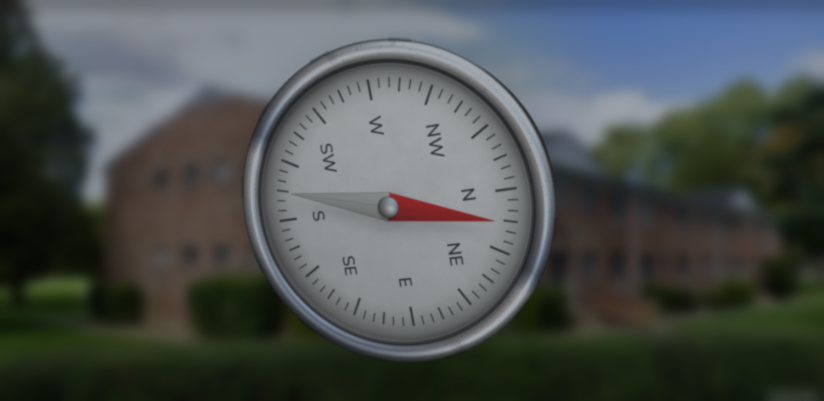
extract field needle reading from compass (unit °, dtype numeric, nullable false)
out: 15 °
